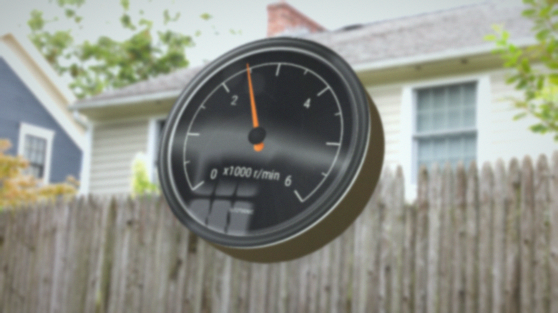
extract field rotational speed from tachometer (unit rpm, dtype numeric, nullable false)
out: 2500 rpm
